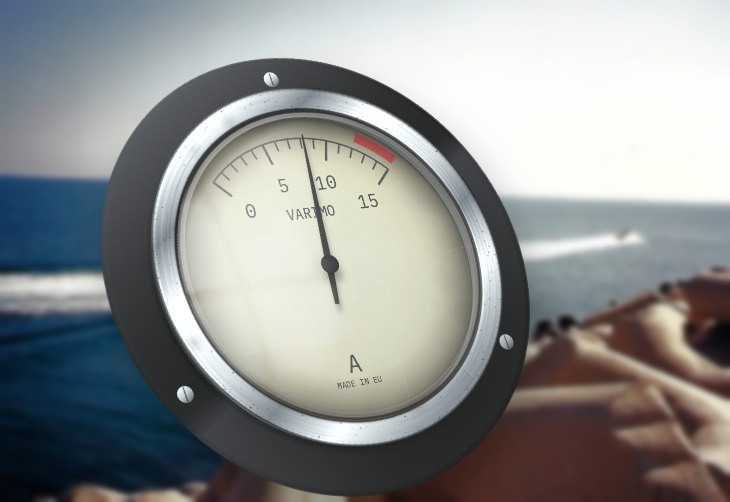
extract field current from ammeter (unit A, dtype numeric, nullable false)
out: 8 A
